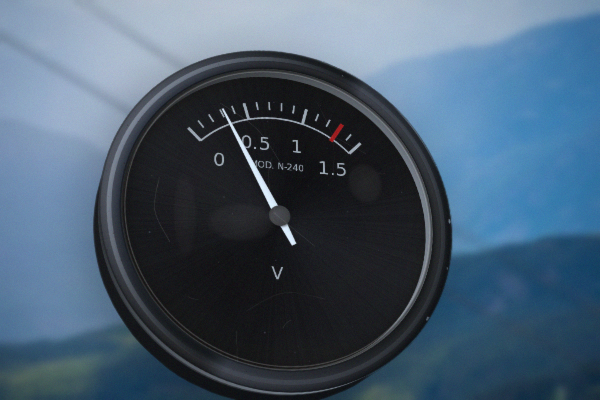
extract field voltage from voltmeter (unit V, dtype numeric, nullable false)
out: 0.3 V
